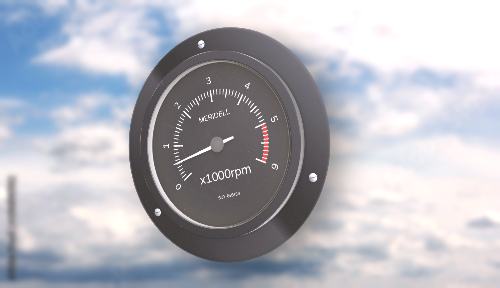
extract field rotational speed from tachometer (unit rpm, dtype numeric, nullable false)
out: 500 rpm
